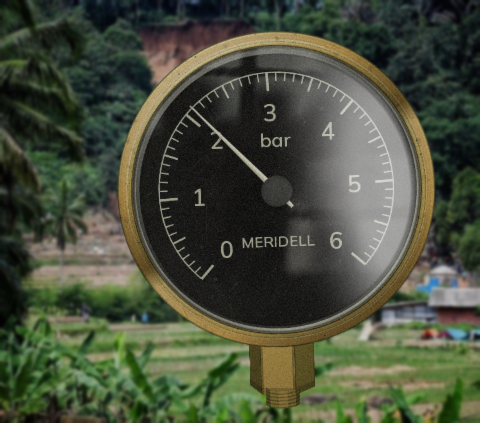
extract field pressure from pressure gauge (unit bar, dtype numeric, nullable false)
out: 2.1 bar
